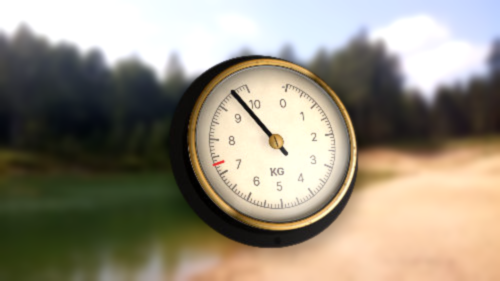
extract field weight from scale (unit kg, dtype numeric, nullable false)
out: 9.5 kg
